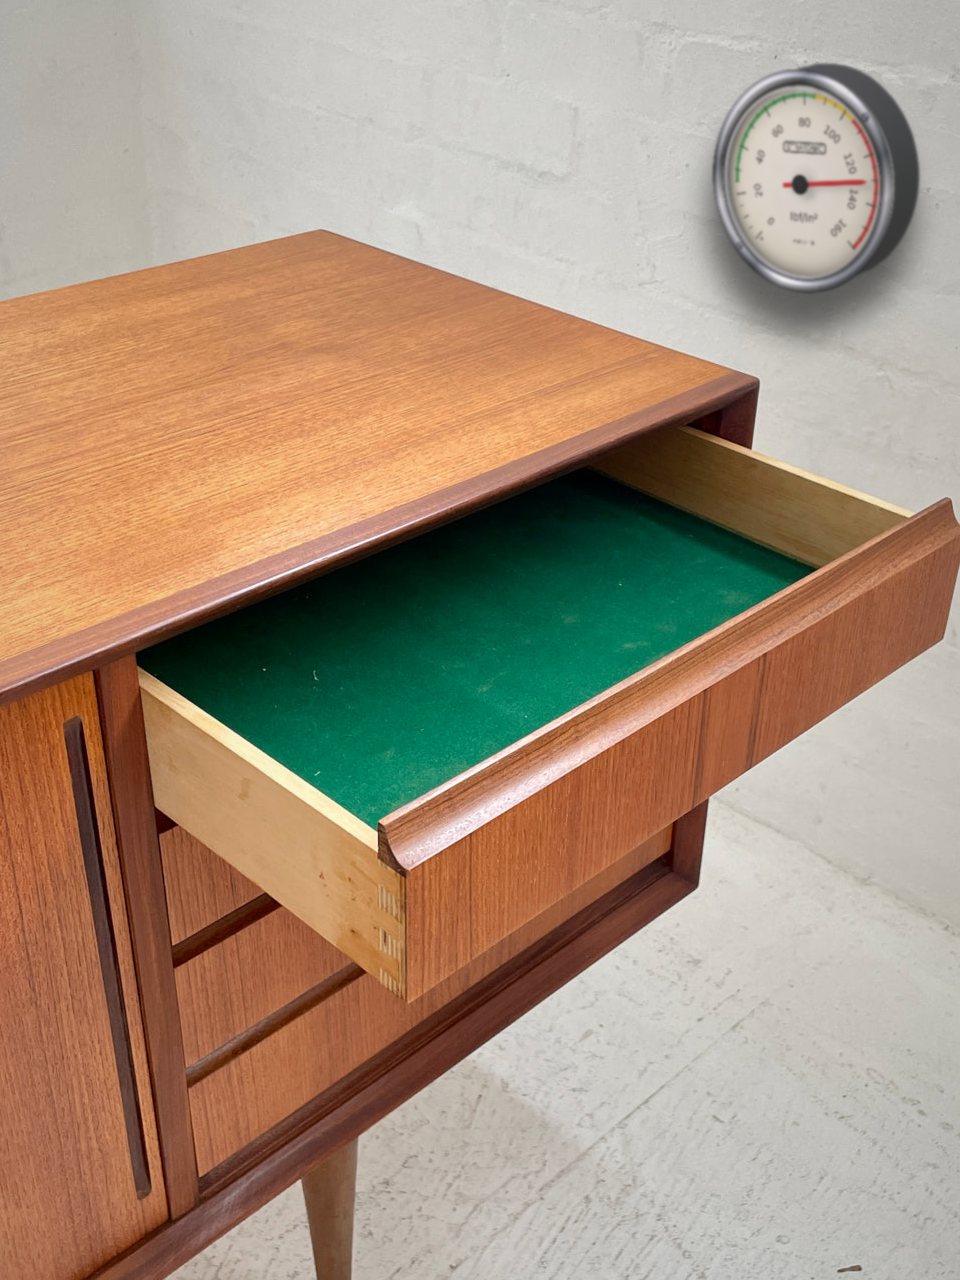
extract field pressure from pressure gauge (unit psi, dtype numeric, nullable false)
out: 130 psi
